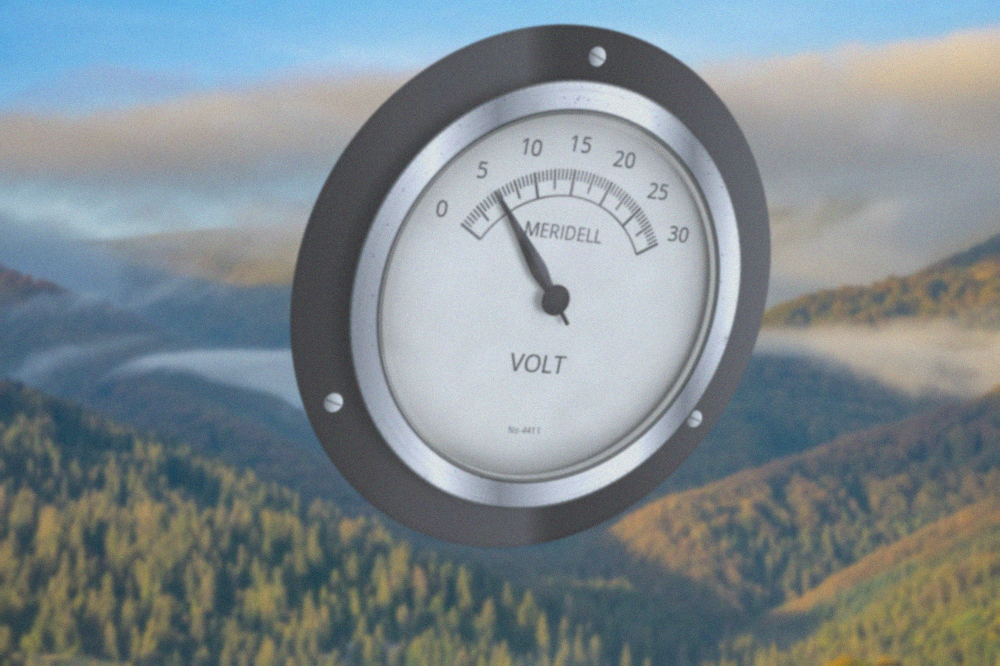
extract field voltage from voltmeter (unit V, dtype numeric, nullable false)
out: 5 V
